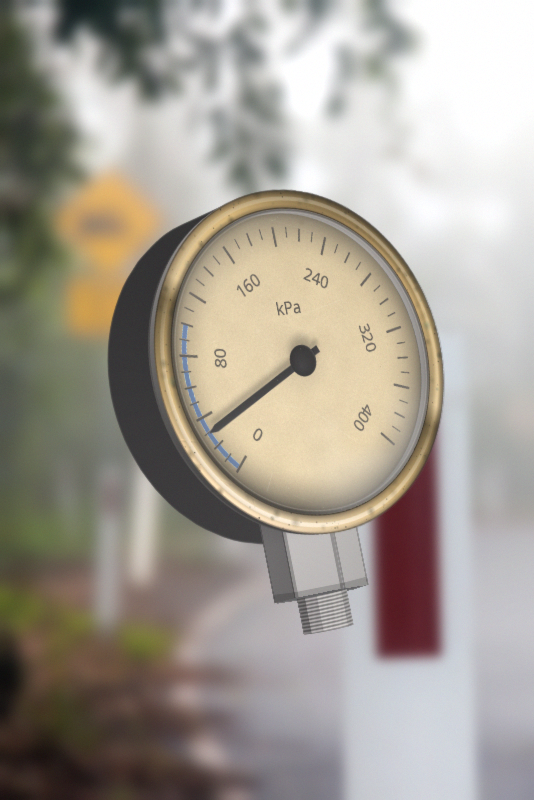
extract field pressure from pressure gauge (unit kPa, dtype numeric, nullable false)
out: 30 kPa
